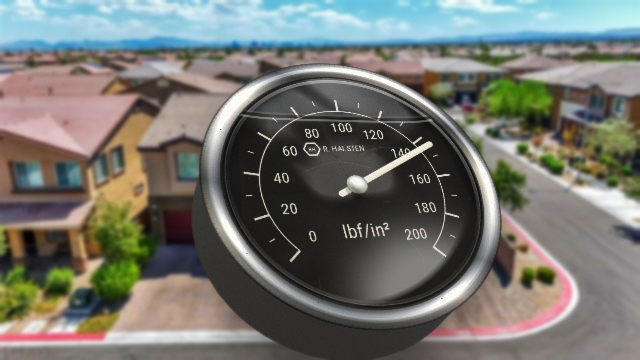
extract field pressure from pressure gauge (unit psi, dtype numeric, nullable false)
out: 145 psi
